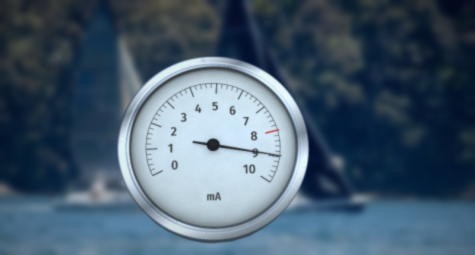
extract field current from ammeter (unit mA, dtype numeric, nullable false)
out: 9 mA
